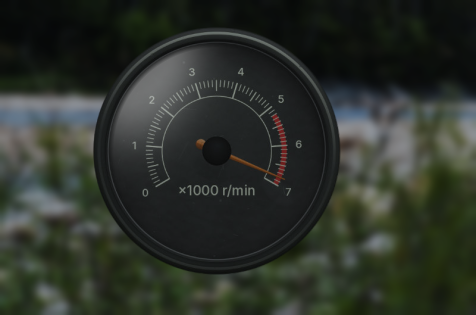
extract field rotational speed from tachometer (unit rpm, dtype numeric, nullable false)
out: 6800 rpm
